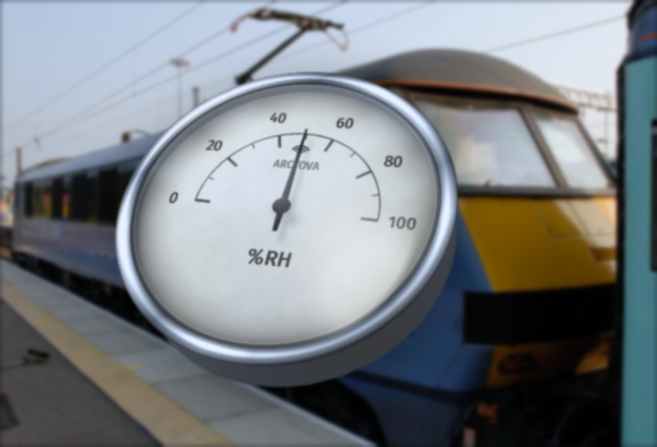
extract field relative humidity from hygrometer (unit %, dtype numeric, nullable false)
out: 50 %
